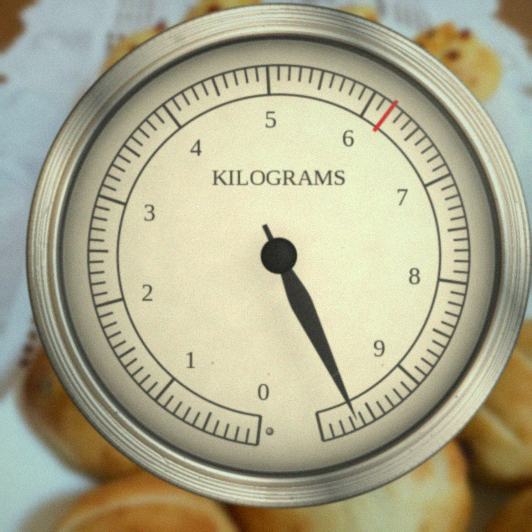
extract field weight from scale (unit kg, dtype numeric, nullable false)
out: 9.65 kg
